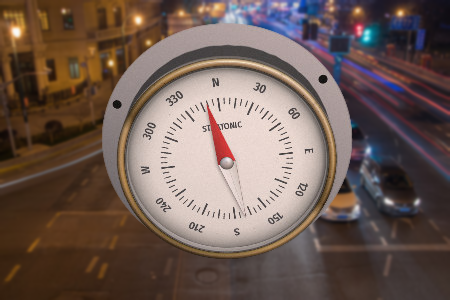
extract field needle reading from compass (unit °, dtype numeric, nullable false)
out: 350 °
